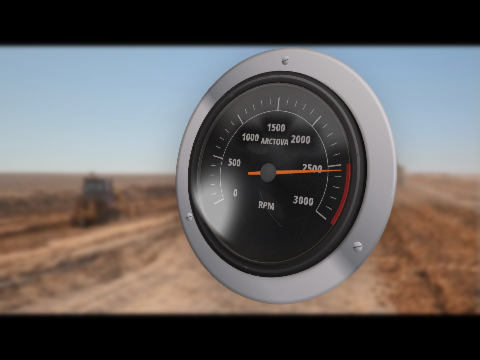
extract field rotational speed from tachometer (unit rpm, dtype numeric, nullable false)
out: 2550 rpm
